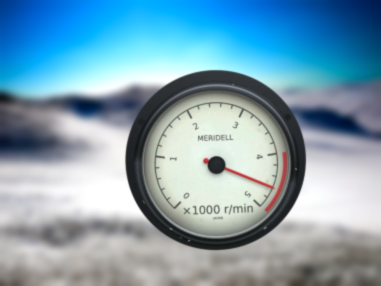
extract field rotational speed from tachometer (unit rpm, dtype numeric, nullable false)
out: 4600 rpm
